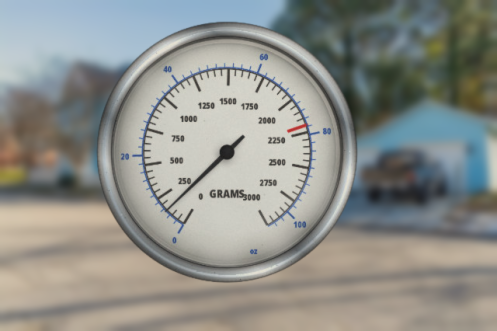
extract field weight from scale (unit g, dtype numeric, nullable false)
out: 150 g
